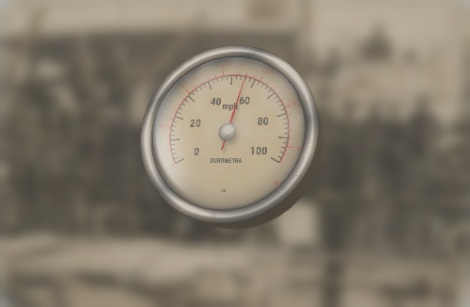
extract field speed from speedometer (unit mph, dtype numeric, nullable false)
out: 56 mph
